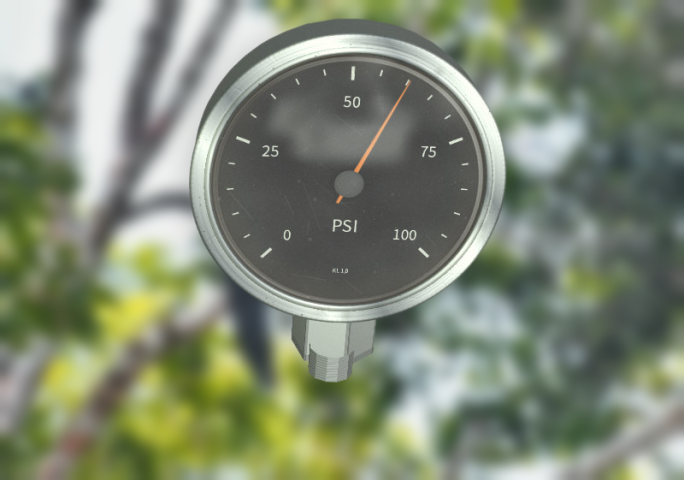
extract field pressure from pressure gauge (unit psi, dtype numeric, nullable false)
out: 60 psi
